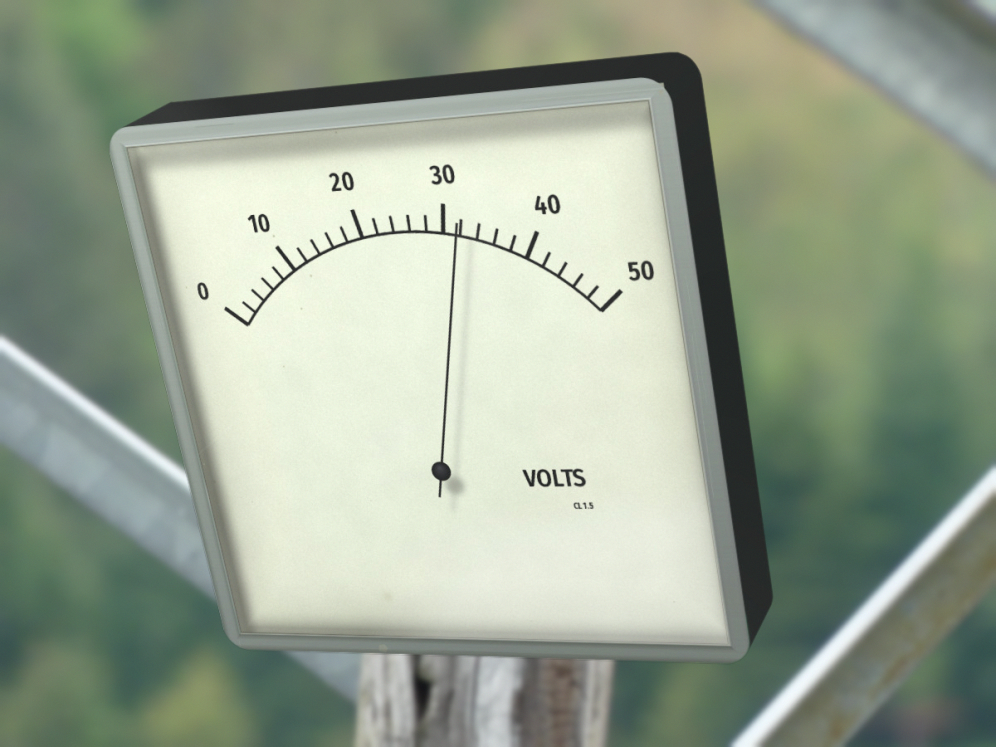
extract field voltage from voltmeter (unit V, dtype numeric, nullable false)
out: 32 V
